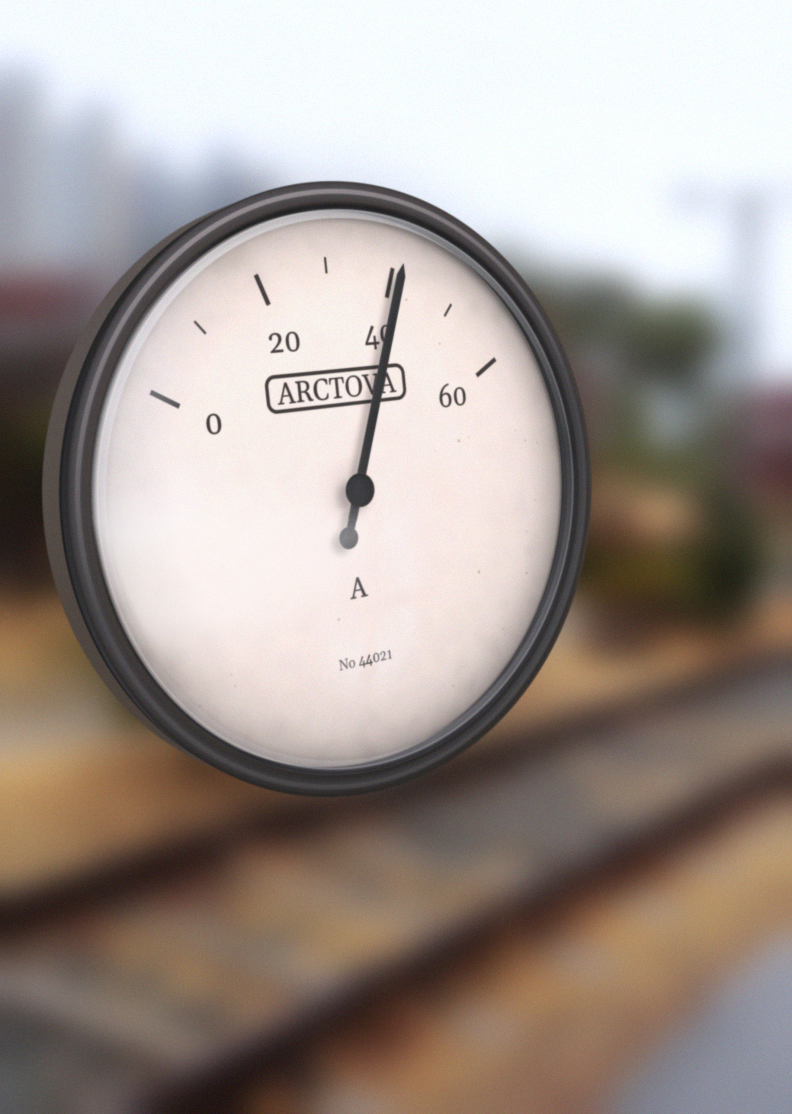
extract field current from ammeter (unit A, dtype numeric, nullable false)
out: 40 A
